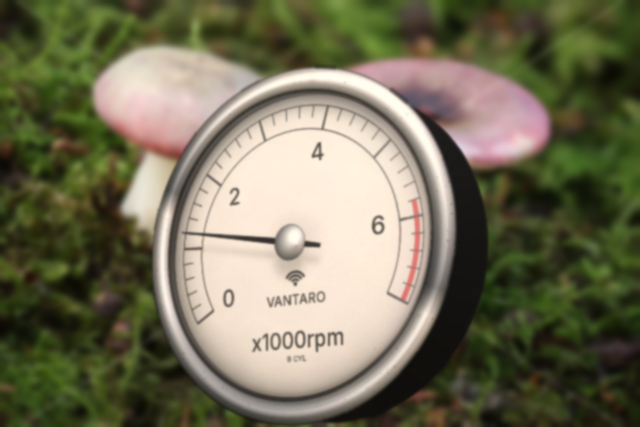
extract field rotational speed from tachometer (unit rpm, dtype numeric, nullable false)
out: 1200 rpm
